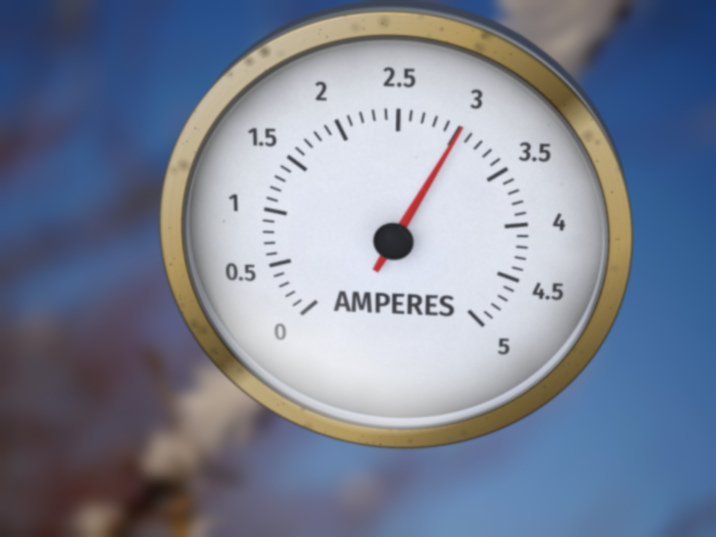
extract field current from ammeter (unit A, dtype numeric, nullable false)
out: 3 A
